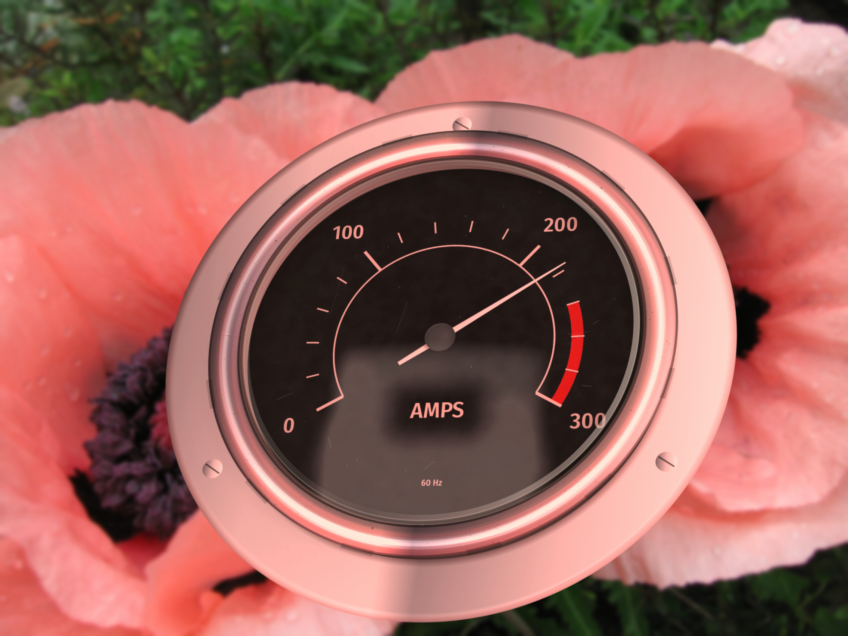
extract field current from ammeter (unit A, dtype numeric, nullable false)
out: 220 A
